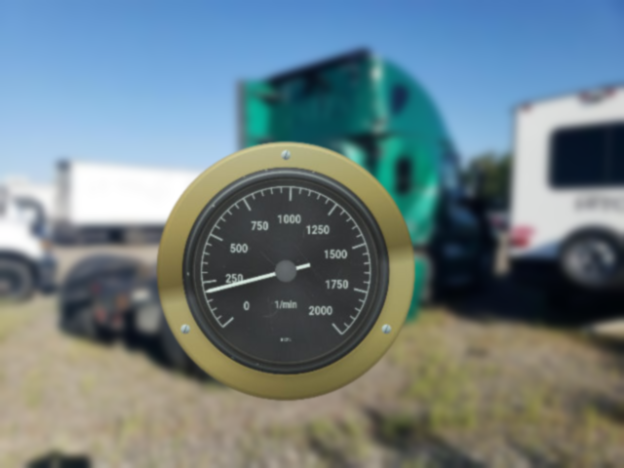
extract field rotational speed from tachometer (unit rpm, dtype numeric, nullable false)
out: 200 rpm
